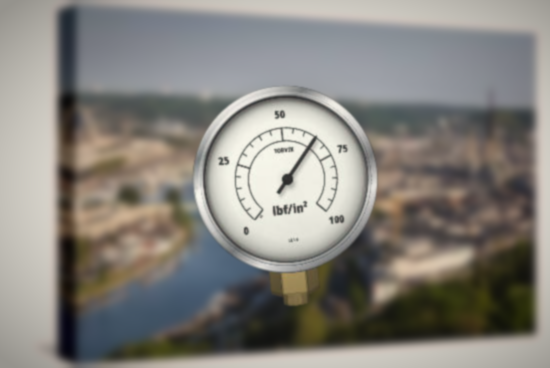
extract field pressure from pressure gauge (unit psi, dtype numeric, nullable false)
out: 65 psi
